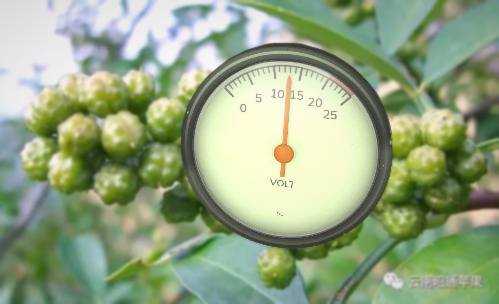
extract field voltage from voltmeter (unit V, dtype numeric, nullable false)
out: 13 V
